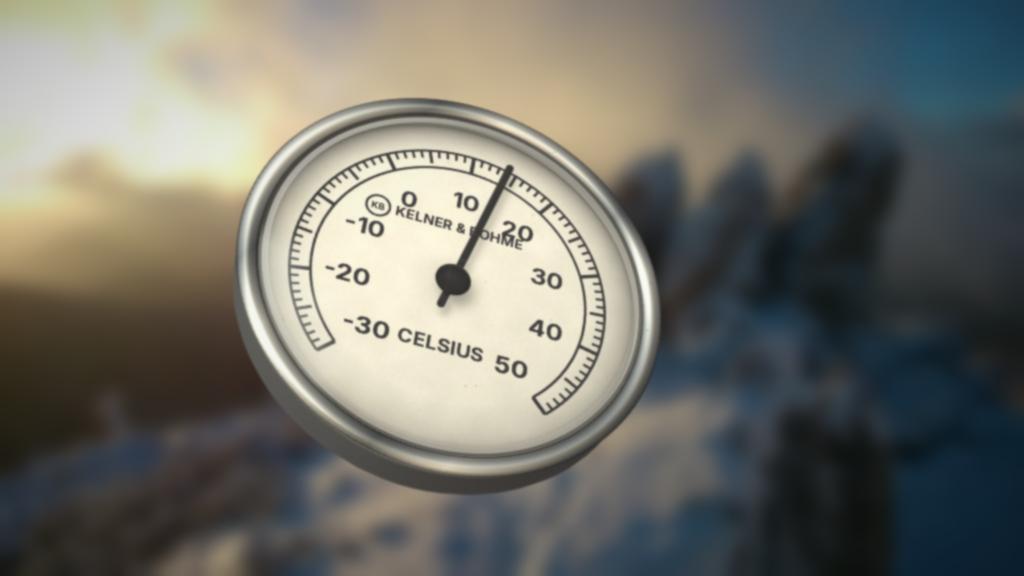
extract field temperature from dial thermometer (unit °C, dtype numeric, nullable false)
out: 14 °C
